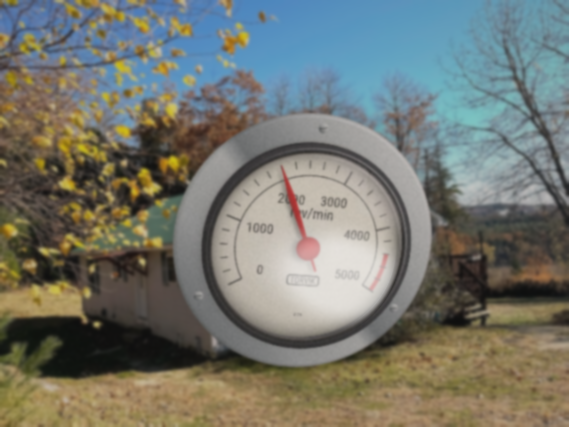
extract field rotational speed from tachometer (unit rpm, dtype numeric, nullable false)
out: 2000 rpm
